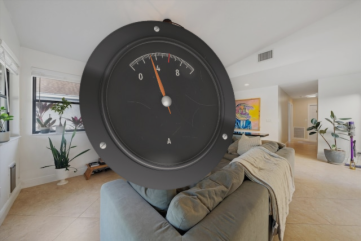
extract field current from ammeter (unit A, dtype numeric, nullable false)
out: 3 A
